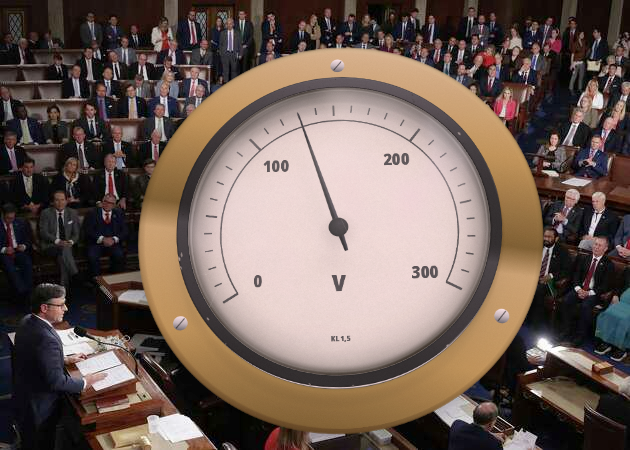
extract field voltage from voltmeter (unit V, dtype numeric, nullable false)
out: 130 V
